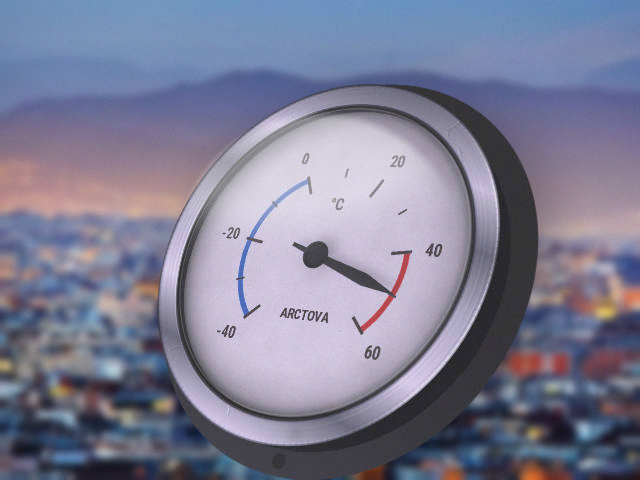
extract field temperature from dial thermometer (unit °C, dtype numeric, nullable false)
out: 50 °C
